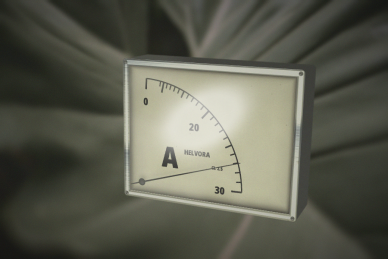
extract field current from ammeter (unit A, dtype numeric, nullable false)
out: 27 A
